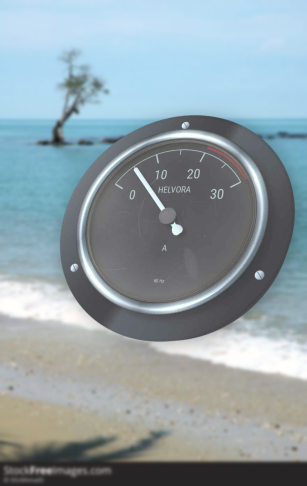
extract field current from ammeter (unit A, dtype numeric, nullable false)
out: 5 A
